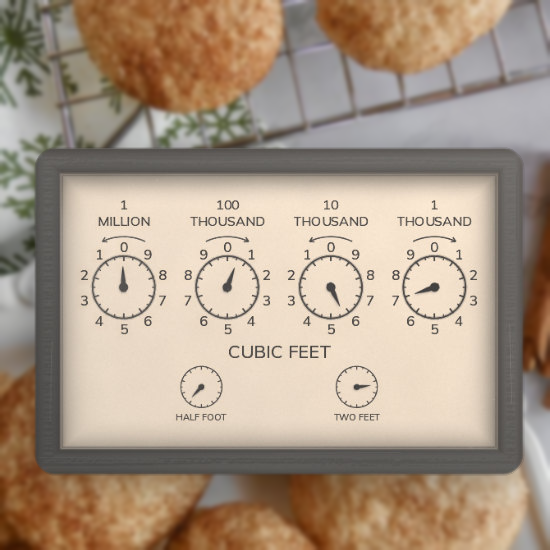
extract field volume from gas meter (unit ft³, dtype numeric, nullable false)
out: 5700 ft³
